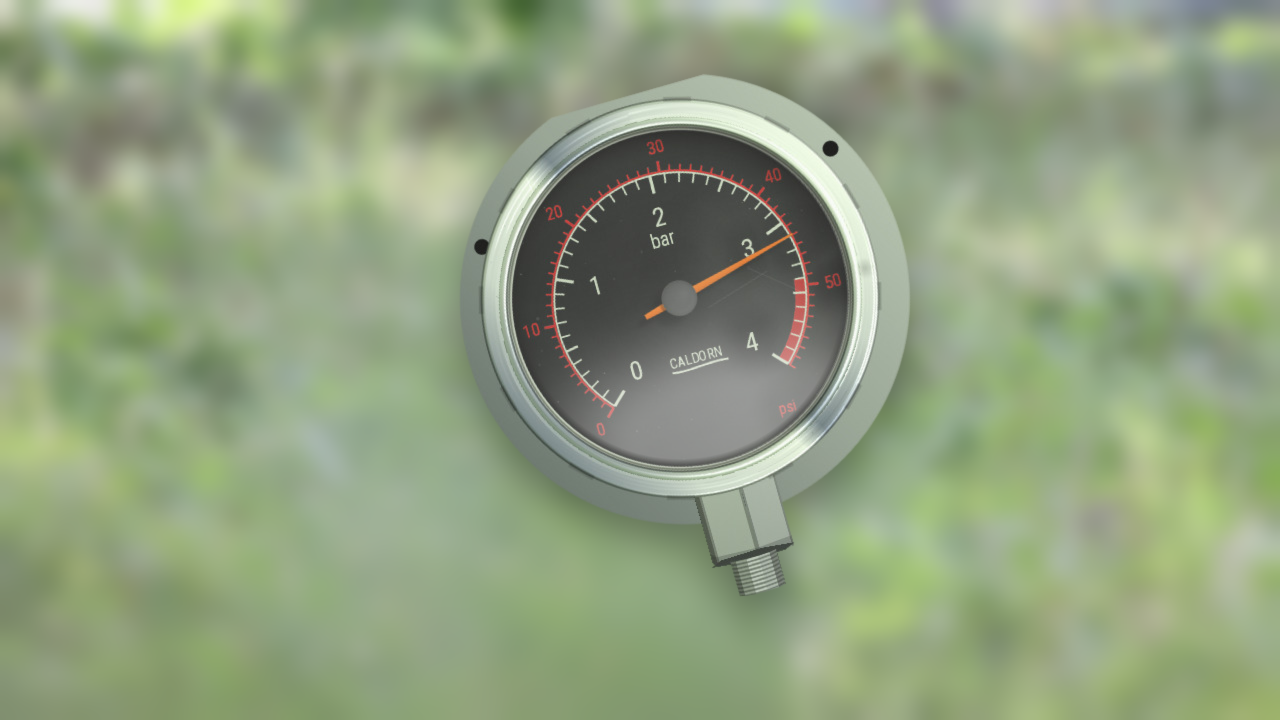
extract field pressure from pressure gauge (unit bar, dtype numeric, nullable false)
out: 3.1 bar
